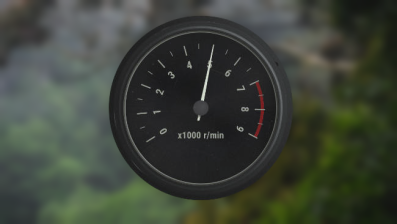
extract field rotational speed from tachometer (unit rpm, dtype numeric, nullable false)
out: 5000 rpm
